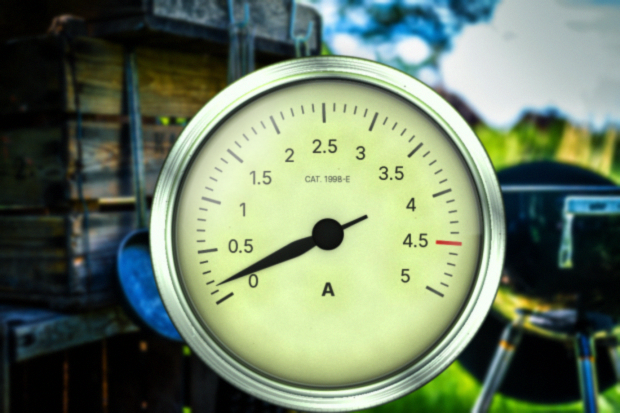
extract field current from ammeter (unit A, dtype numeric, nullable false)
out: 0.15 A
